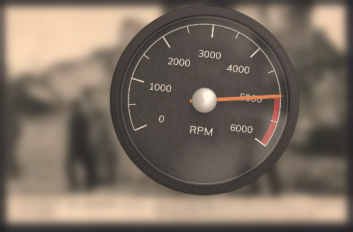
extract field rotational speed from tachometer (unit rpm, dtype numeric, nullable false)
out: 5000 rpm
